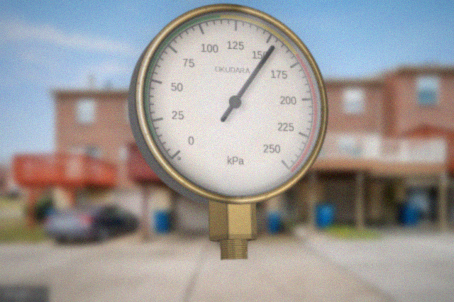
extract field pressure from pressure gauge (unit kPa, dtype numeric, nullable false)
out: 155 kPa
